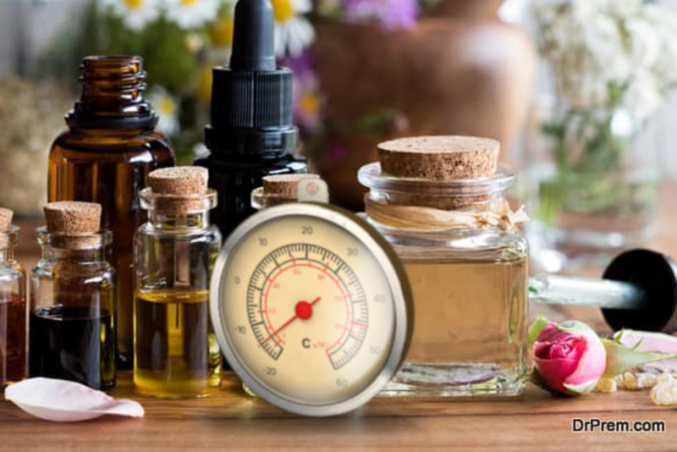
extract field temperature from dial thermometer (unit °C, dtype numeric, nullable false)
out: -15 °C
